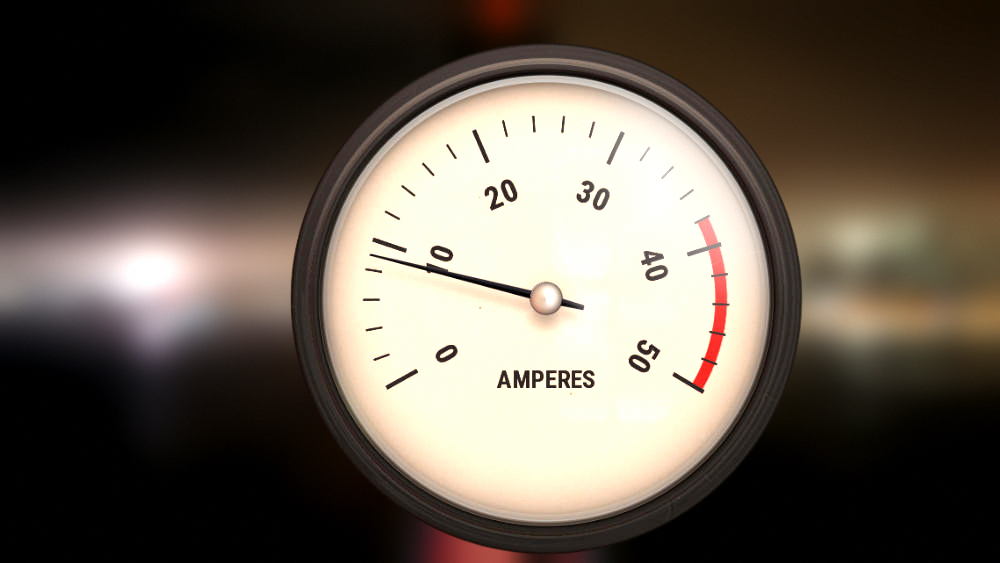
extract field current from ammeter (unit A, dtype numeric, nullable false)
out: 9 A
